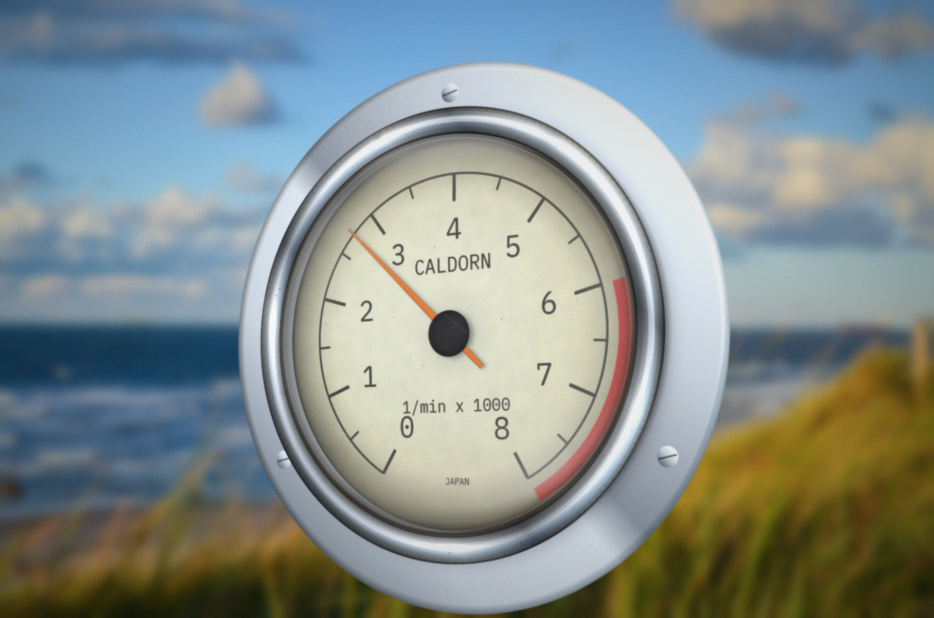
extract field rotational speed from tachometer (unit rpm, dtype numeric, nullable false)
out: 2750 rpm
